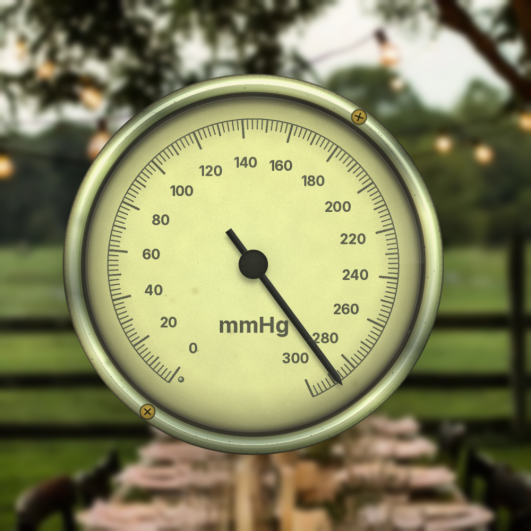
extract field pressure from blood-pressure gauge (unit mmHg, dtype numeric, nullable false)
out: 288 mmHg
